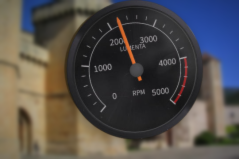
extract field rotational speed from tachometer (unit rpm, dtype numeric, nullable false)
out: 2200 rpm
